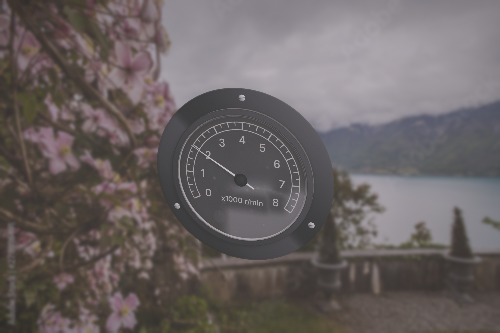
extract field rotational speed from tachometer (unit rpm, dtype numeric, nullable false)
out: 2000 rpm
